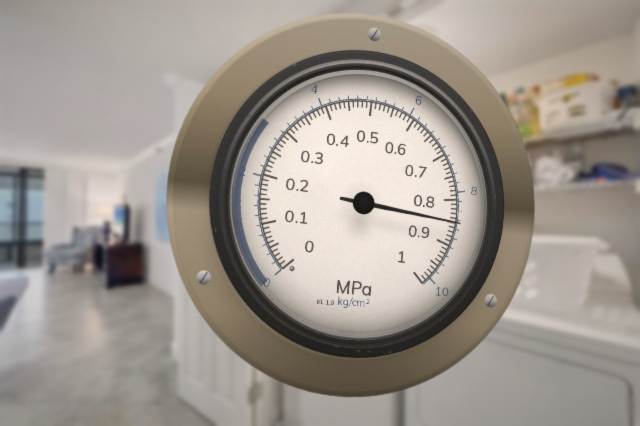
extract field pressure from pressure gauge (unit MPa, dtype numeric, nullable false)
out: 0.85 MPa
